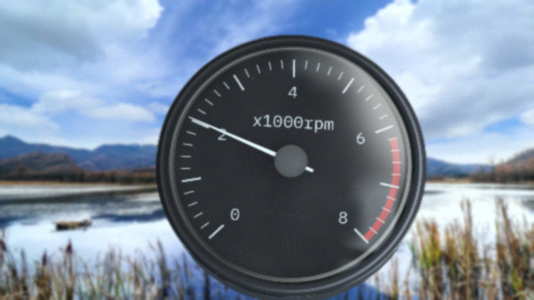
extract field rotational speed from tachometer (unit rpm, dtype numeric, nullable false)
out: 2000 rpm
